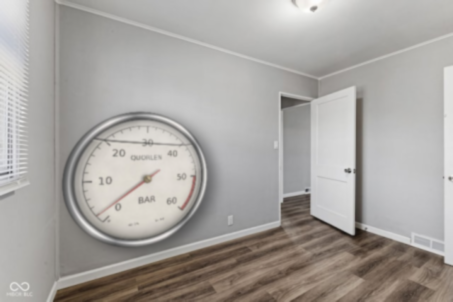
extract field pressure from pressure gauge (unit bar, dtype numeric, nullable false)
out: 2 bar
